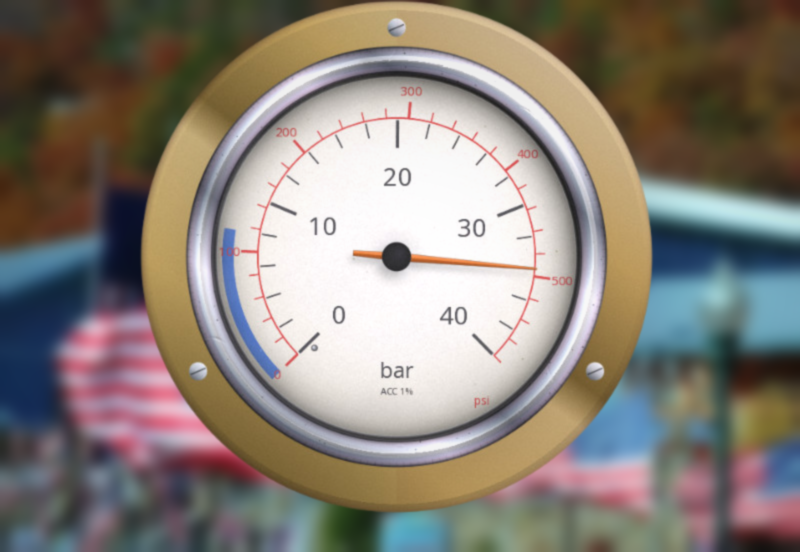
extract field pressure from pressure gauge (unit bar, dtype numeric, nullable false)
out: 34 bar
